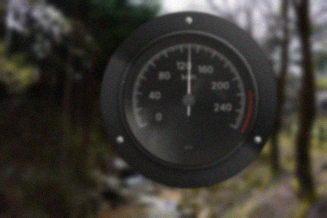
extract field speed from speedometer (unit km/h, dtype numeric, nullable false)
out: 130 km/h
